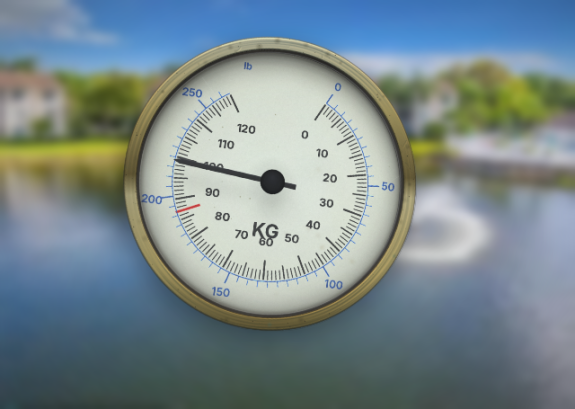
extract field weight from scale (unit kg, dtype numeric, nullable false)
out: 99 kg
